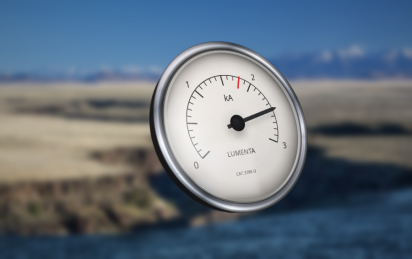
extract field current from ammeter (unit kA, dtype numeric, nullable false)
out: 2.5 kA
